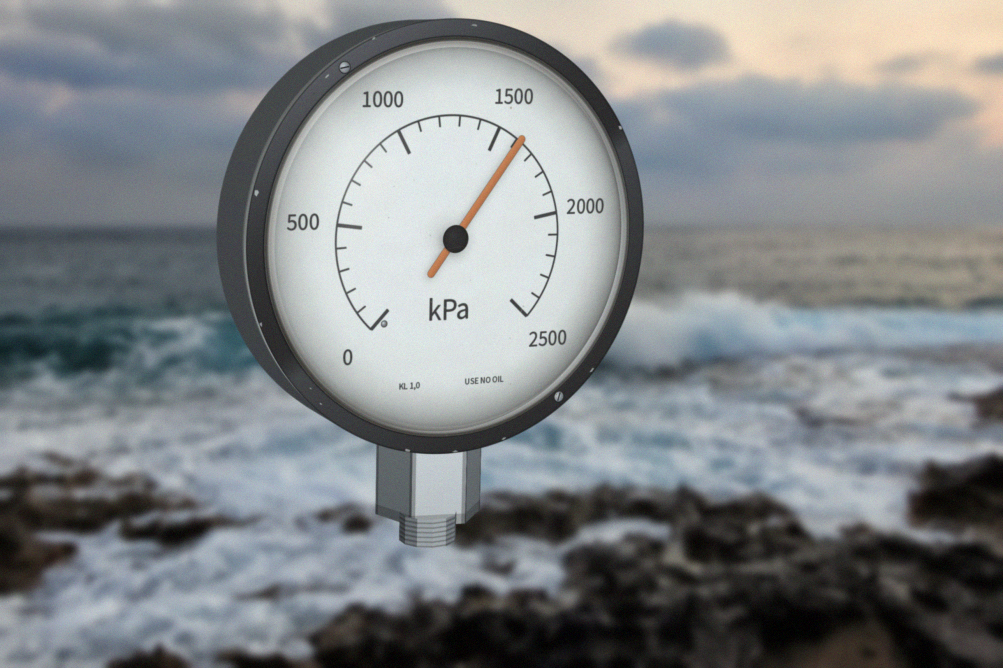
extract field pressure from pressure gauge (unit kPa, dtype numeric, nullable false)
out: 1600 kPa
